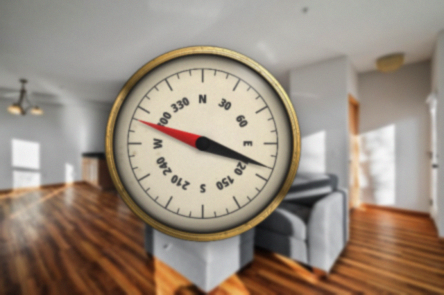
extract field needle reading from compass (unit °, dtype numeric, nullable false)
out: 290 °
